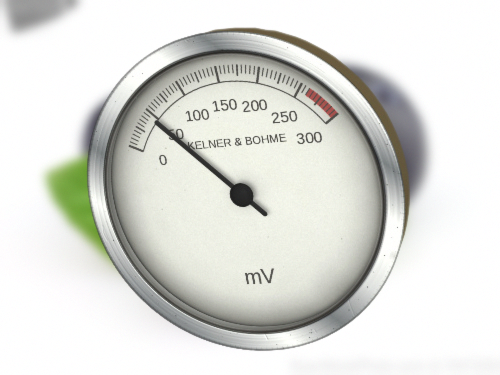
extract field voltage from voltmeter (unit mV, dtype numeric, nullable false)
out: 50 mV
